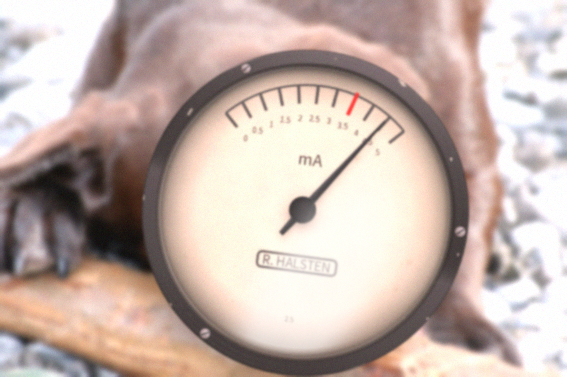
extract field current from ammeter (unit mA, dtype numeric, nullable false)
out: 4.5 mA
